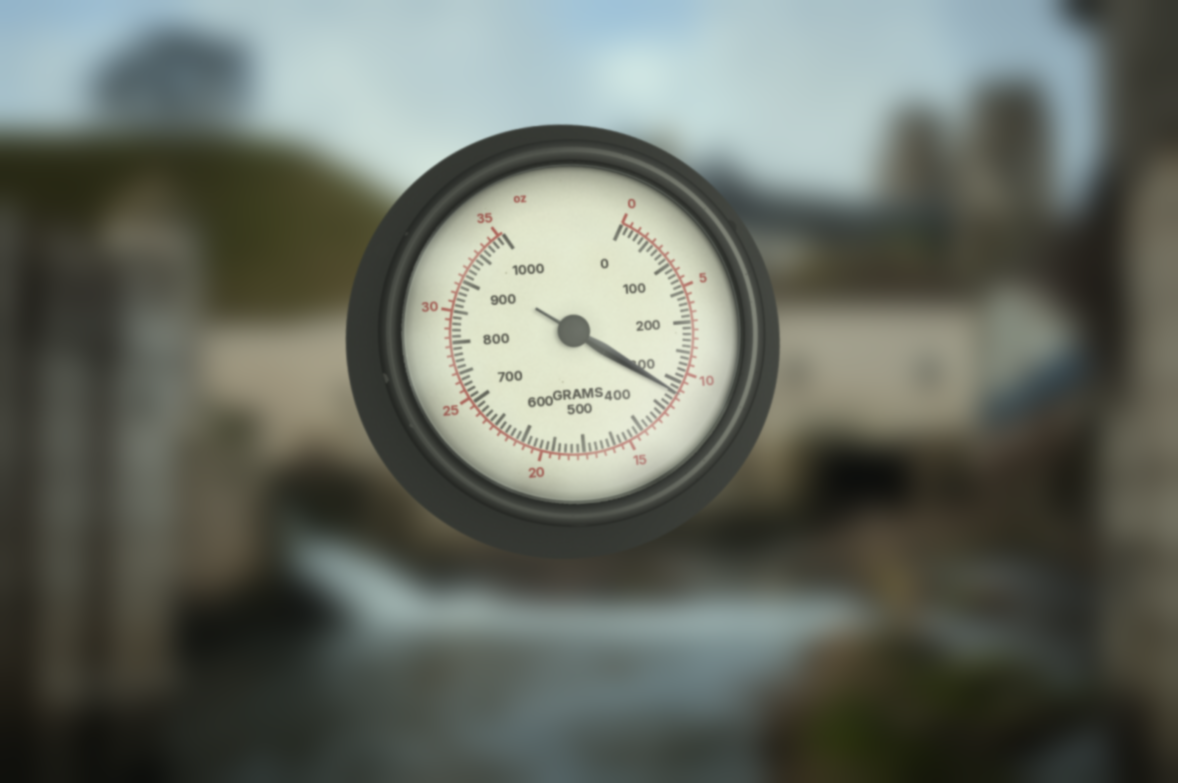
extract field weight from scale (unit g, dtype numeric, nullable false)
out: 320 g
